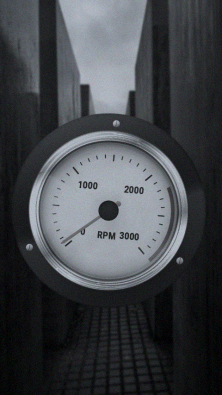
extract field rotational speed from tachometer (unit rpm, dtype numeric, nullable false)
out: 50 rpm
